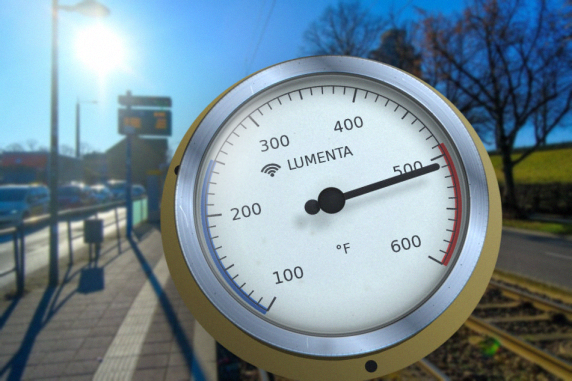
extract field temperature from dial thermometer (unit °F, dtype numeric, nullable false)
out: 510 °F
